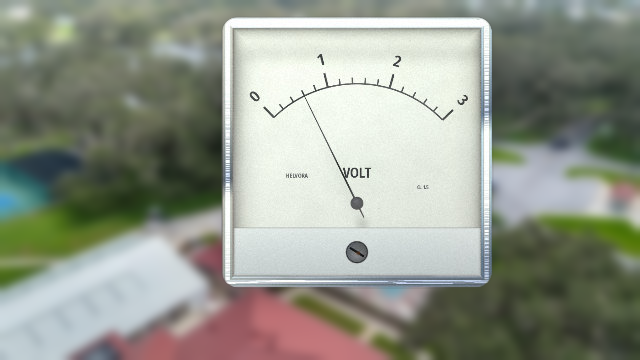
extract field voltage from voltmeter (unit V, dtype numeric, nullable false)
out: 0.6 V
